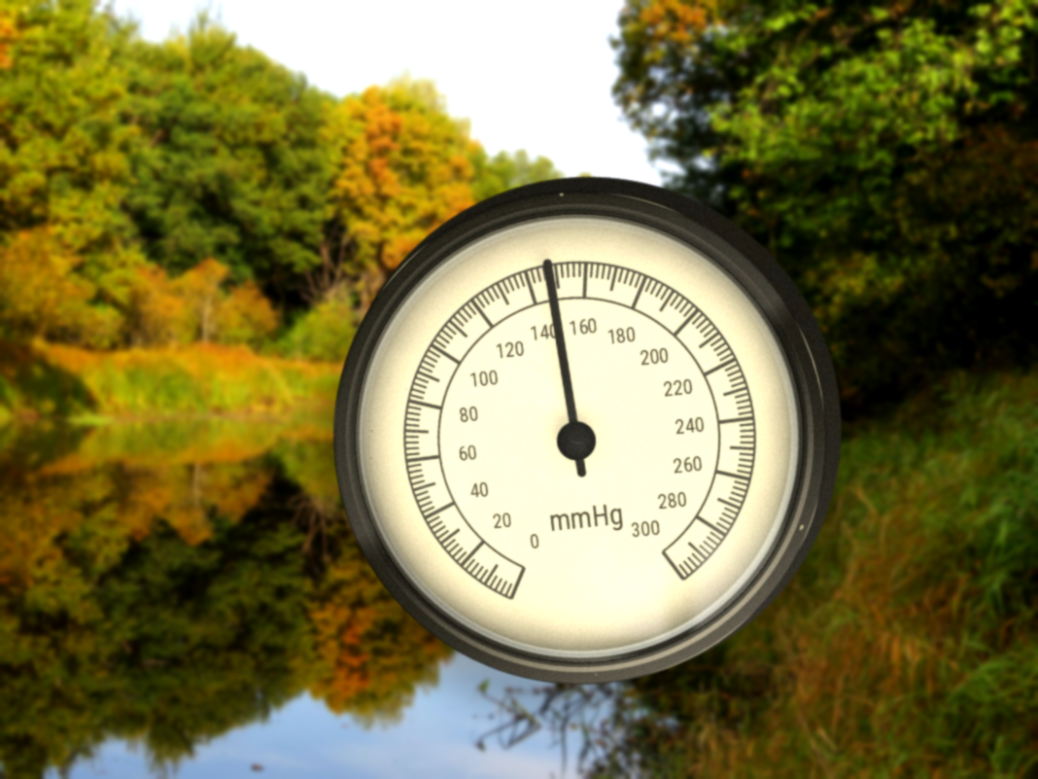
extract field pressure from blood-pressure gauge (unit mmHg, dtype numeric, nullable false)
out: 148 mmHg
